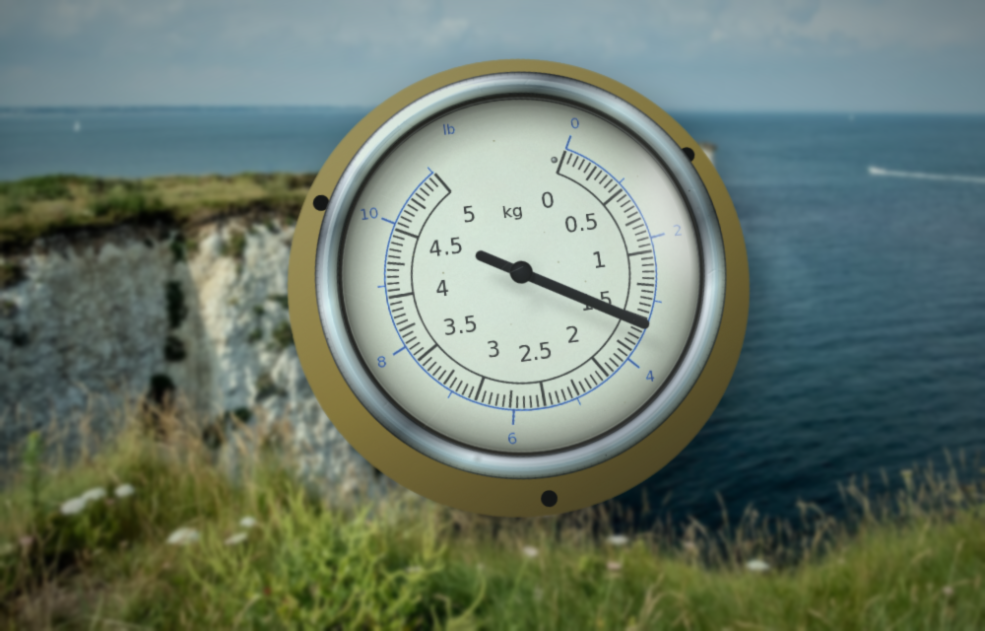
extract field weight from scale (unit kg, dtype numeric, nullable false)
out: 1.55 kg
